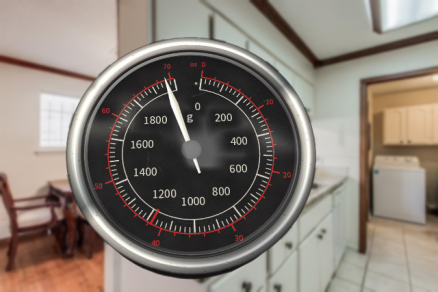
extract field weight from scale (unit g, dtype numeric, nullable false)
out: 1960 g
